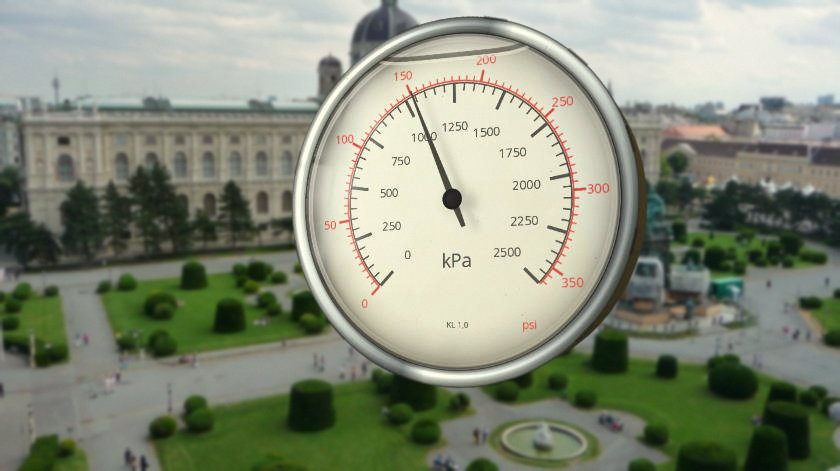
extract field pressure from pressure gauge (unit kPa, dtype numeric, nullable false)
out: 1050 kPa
